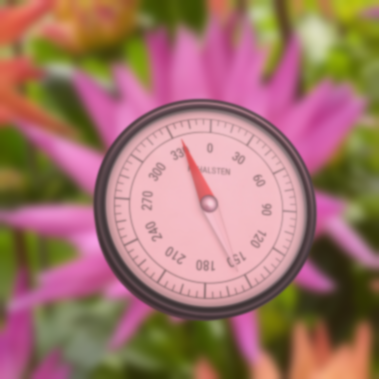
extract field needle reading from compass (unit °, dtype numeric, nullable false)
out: 335 °
